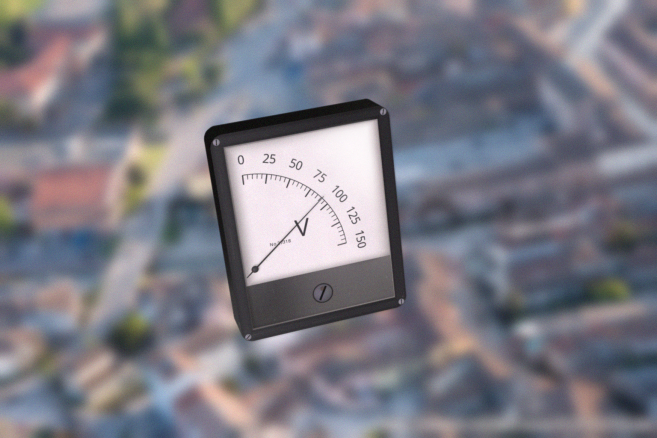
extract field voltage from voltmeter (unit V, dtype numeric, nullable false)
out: 90 V
